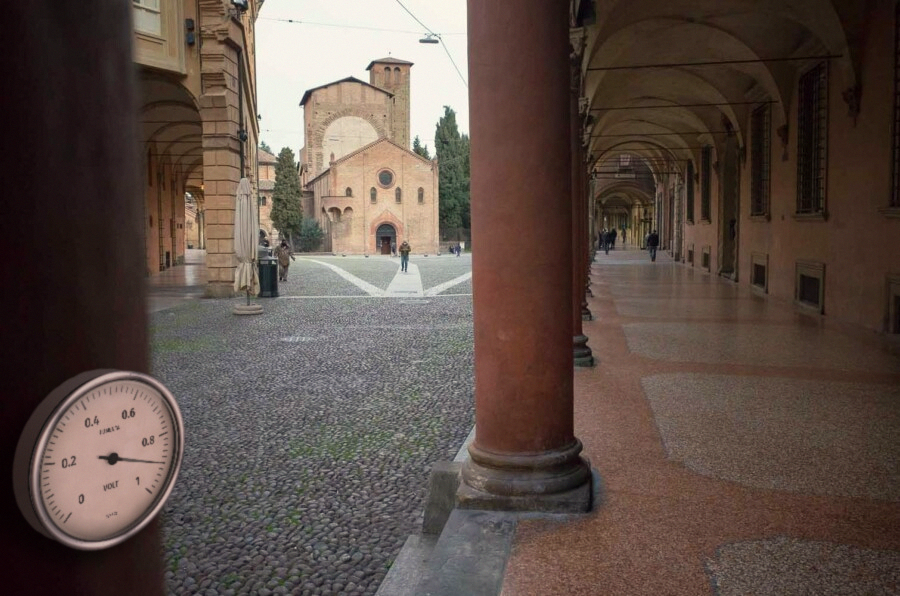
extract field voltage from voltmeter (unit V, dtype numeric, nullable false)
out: 0.9 V
